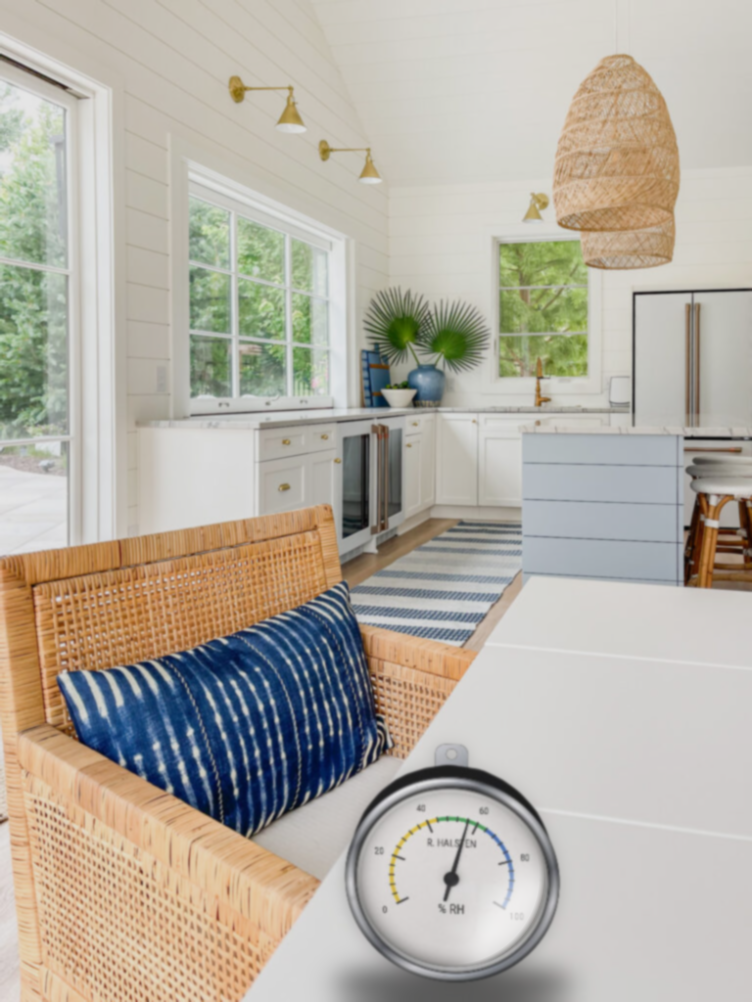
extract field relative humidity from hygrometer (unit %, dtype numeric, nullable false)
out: 56 %
